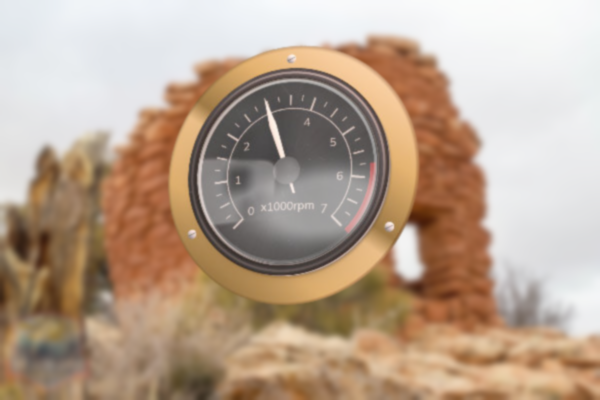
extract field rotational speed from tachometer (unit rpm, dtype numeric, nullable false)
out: 3000 rpm
